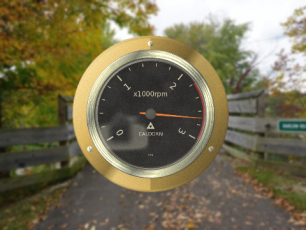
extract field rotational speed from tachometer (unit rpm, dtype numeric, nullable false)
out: 2700 rpm
